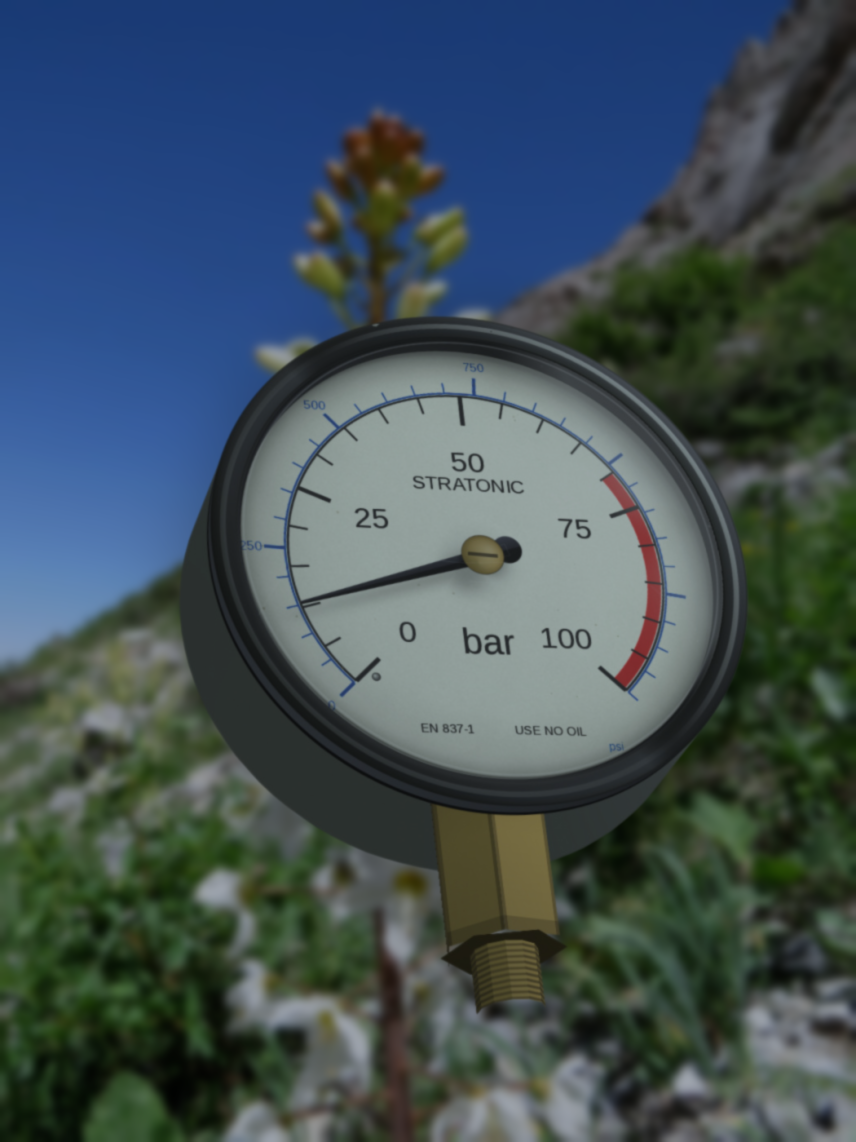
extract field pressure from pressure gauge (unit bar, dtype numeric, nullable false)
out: 10 bar
